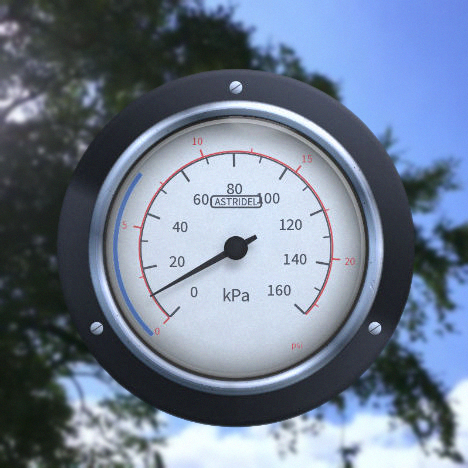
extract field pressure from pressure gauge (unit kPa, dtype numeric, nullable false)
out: 10 kPa
